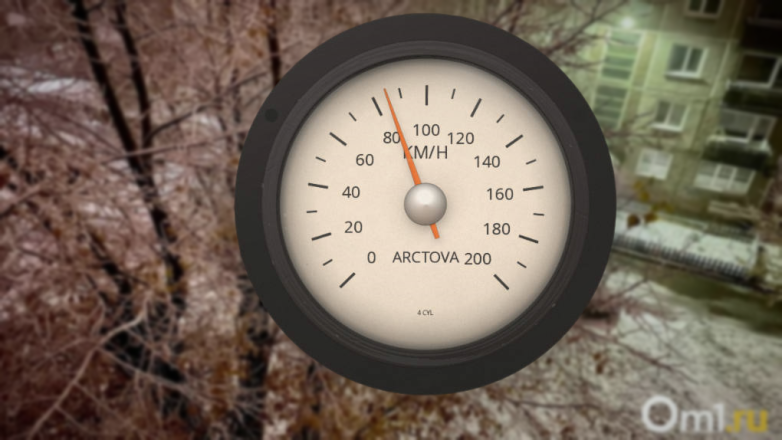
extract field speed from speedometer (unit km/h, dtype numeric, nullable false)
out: 85 km/h
